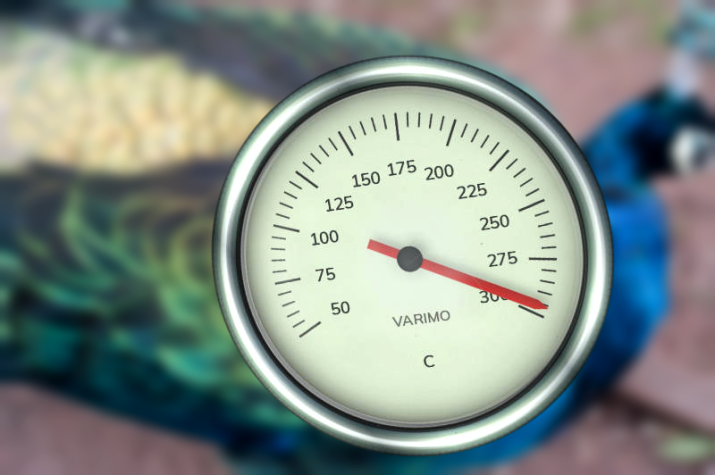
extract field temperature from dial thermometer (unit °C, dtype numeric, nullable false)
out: 295 °C
